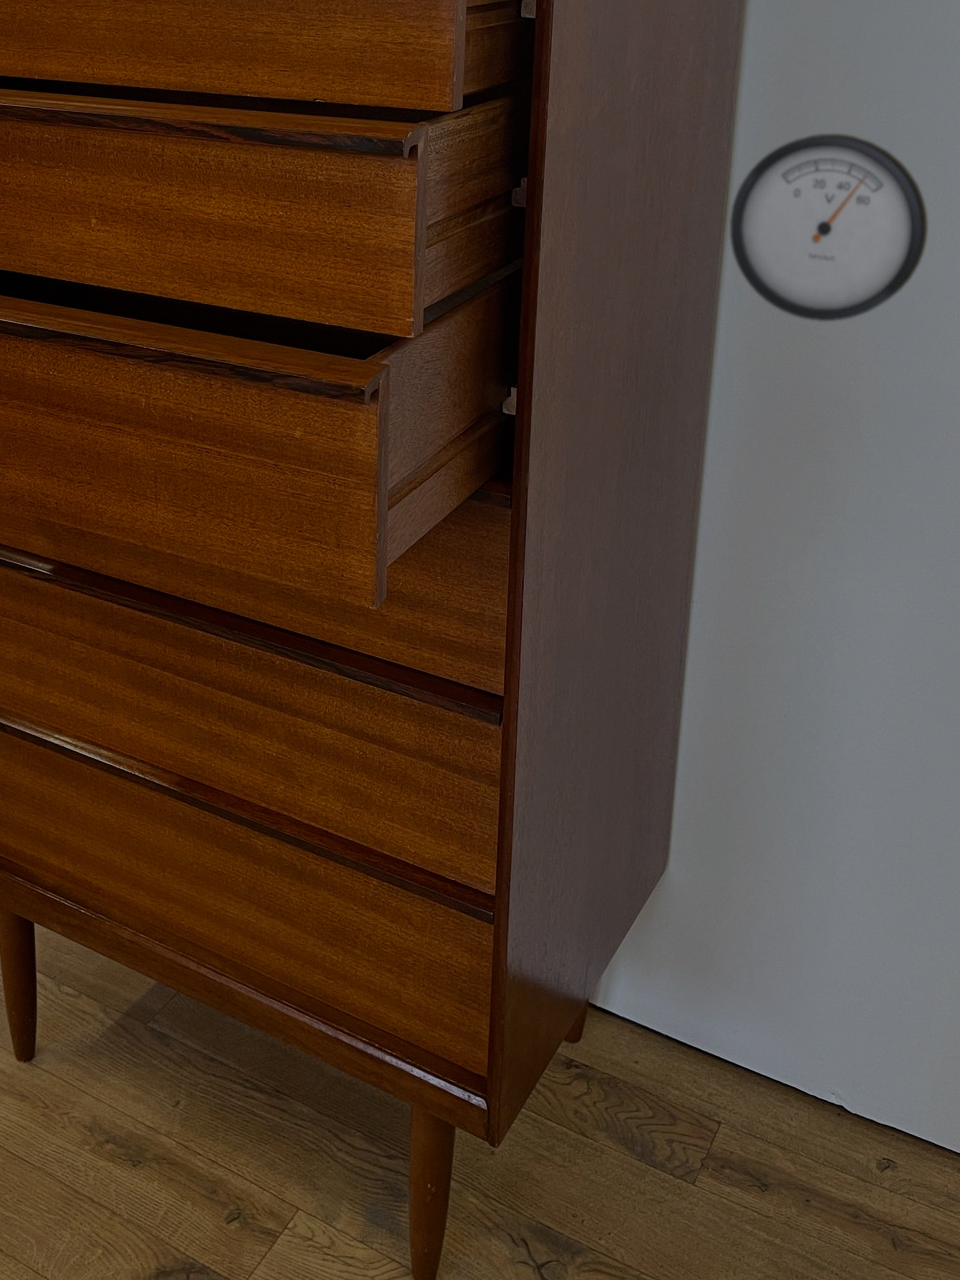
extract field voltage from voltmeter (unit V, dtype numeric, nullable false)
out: 50 V
